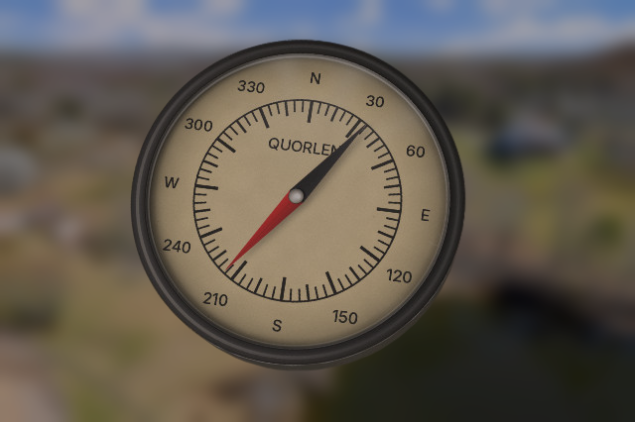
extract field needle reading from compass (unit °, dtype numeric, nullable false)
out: 215 °
